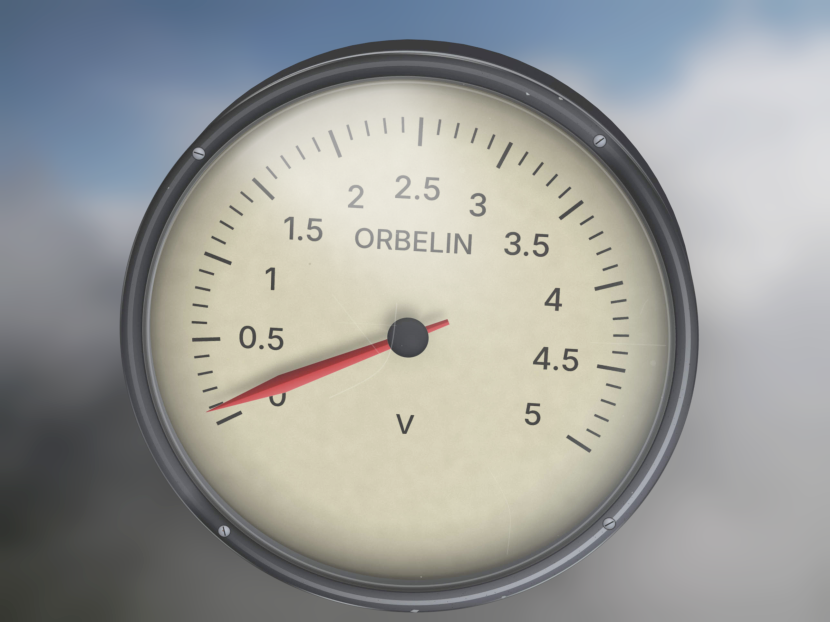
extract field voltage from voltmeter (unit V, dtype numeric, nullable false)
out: 0.1 V
